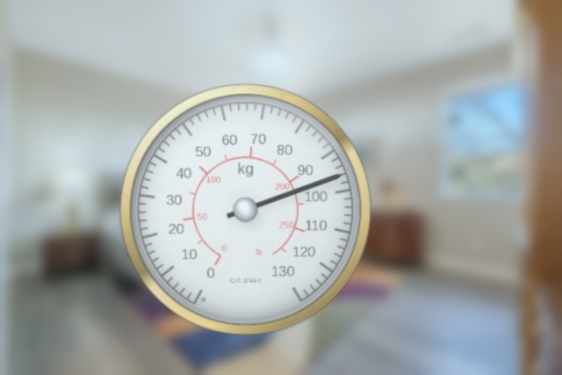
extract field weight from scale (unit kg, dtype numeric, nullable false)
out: 96 kg
